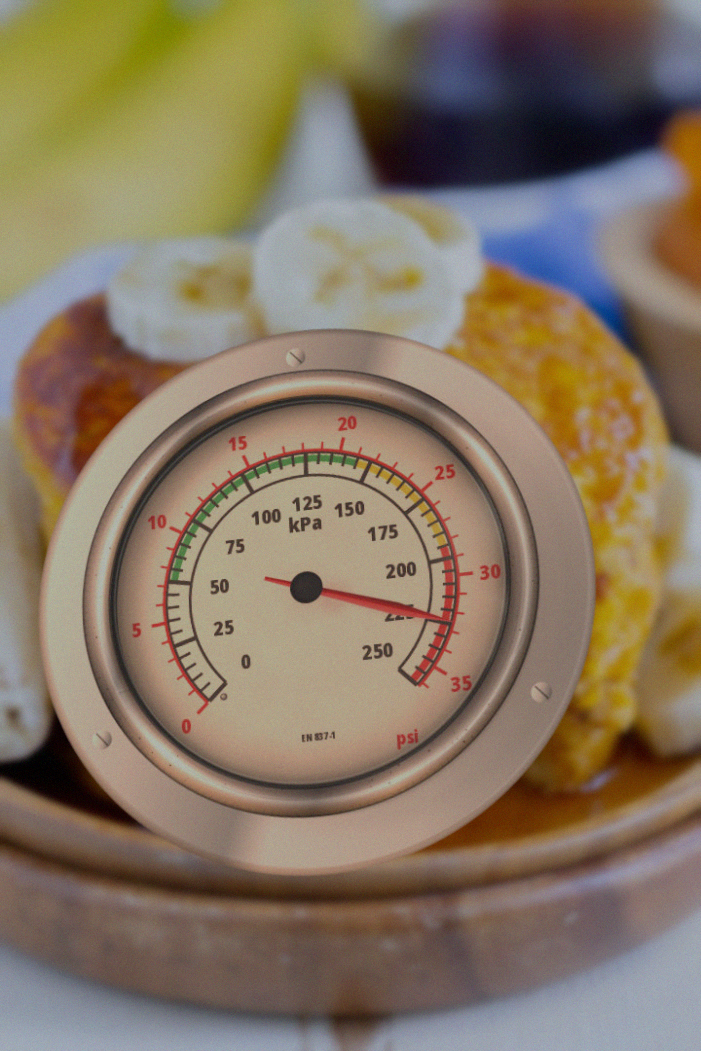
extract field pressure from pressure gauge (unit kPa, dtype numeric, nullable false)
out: 225 kPa
